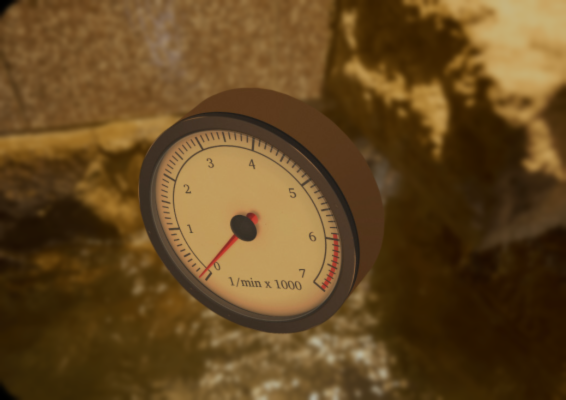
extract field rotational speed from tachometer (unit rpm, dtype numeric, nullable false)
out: 100 rpm
